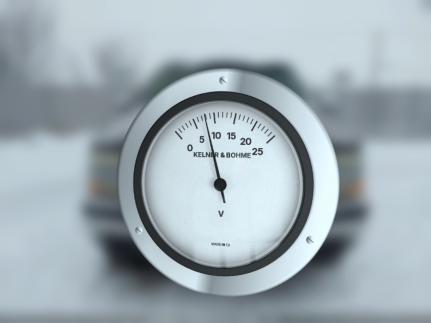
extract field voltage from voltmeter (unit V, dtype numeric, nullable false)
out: 8 V
